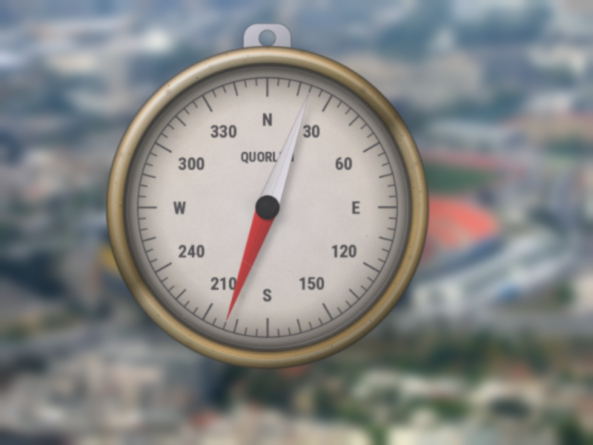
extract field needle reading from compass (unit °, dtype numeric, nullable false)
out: 200 °
